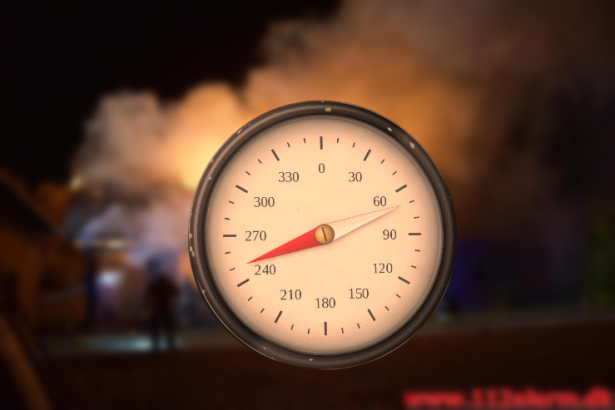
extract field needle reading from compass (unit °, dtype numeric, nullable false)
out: 250 °
